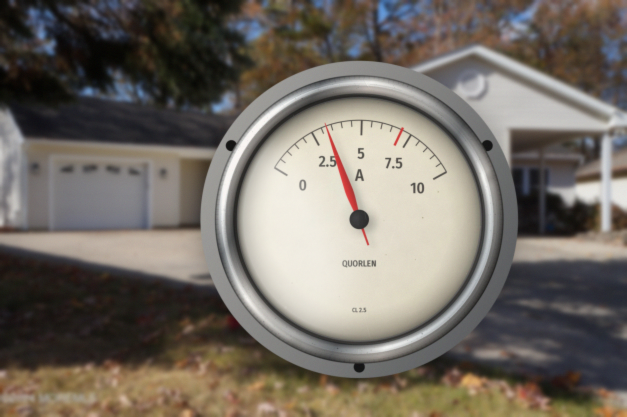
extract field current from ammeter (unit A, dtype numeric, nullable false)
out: 3.25 A
